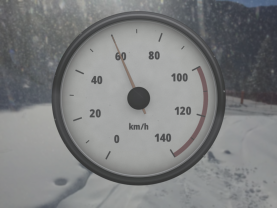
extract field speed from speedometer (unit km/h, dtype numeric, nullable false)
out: 60 km/h
